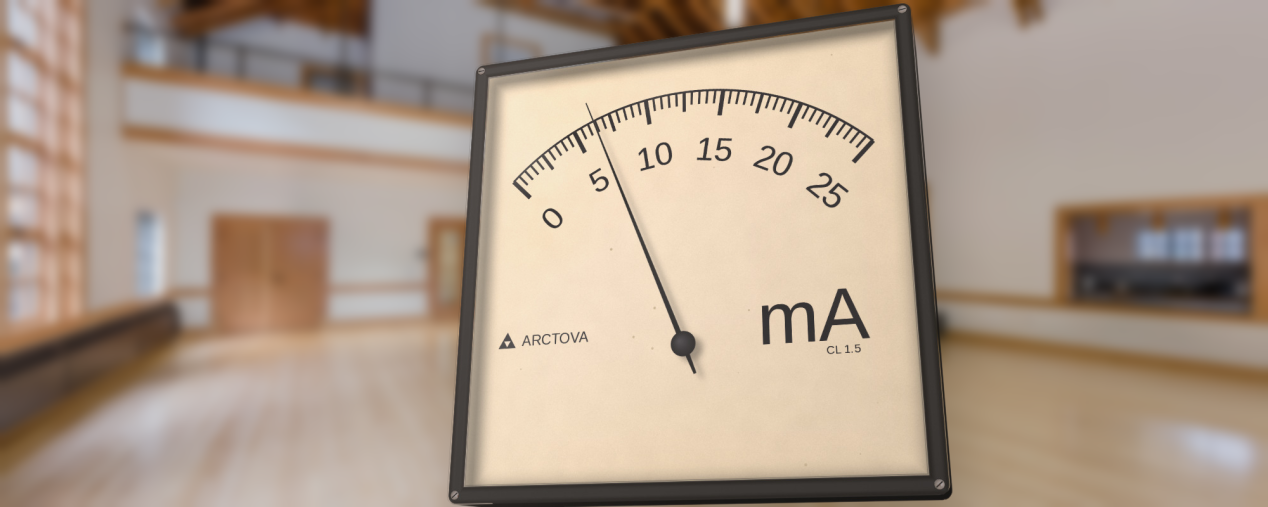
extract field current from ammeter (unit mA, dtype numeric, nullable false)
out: 6.5 mA
